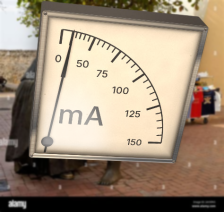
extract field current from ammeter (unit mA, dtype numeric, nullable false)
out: 25 mA
